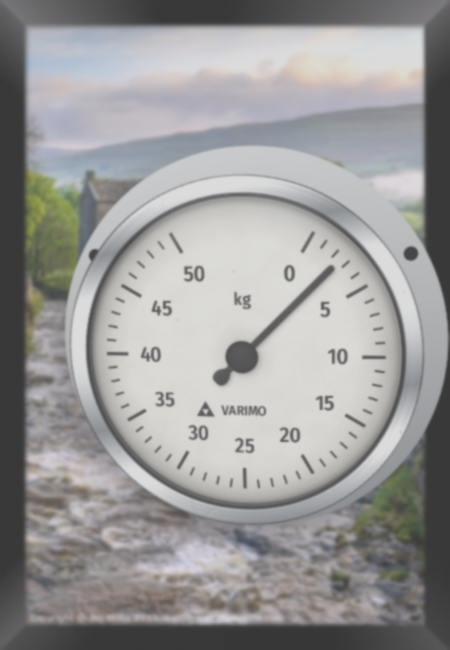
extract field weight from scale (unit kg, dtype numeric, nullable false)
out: 2.5 kg
